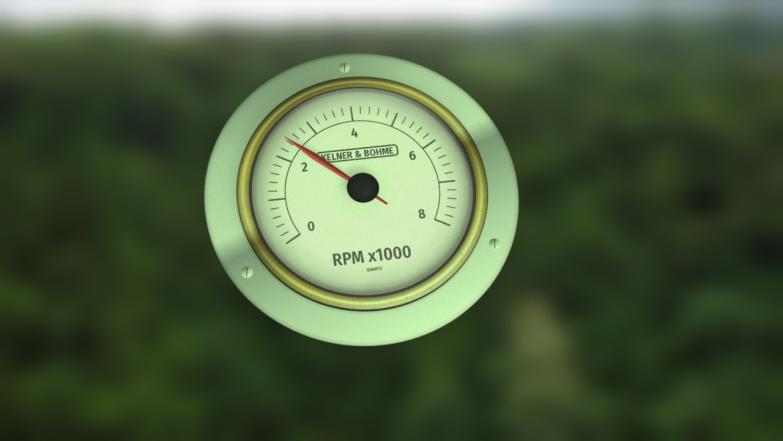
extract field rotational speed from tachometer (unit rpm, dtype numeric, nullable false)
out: 2400 rpm
